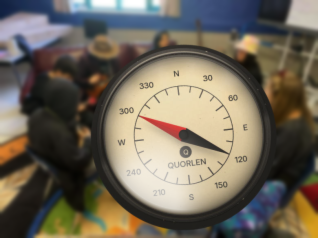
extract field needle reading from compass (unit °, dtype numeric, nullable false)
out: 300 °
